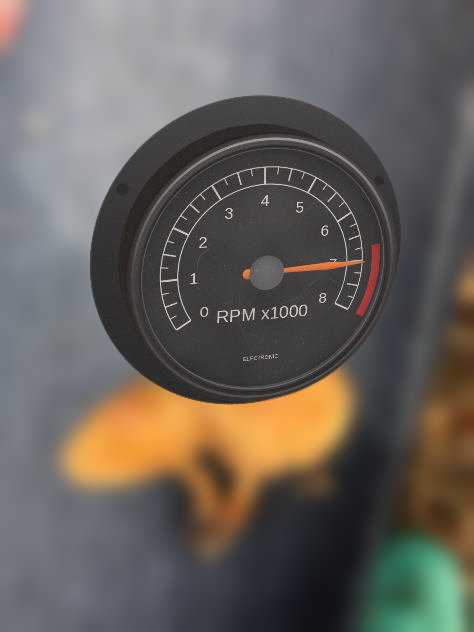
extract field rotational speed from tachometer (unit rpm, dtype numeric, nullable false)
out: 7000 rpm
